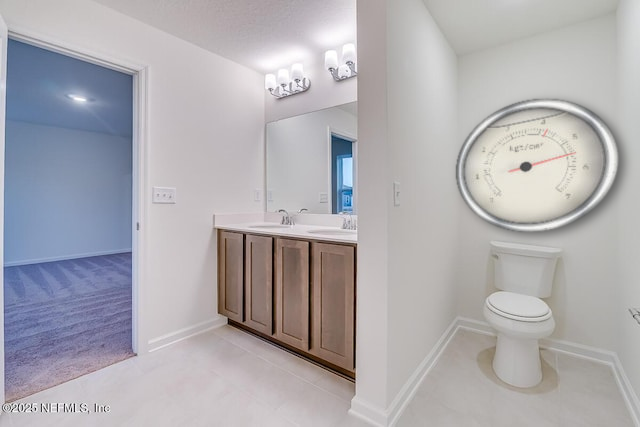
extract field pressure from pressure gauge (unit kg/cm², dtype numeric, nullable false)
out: 5.5 kg/cm²
